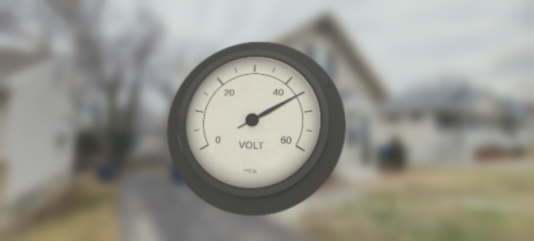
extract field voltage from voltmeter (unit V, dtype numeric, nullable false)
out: 45 V
